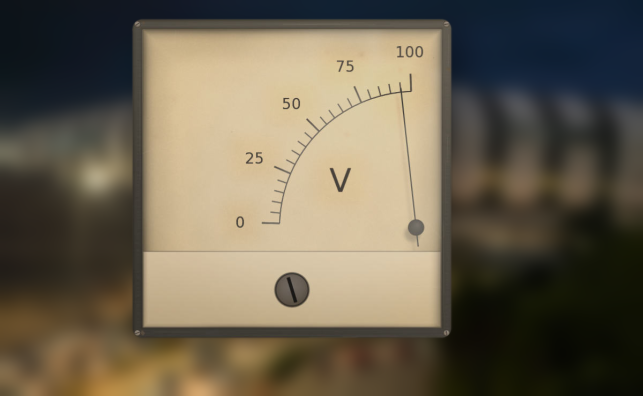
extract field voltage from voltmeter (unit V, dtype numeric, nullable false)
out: 95 V
